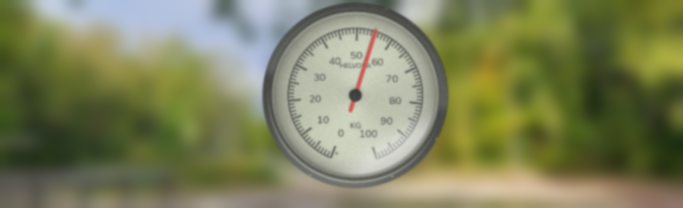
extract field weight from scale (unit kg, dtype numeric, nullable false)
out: 55 kg
